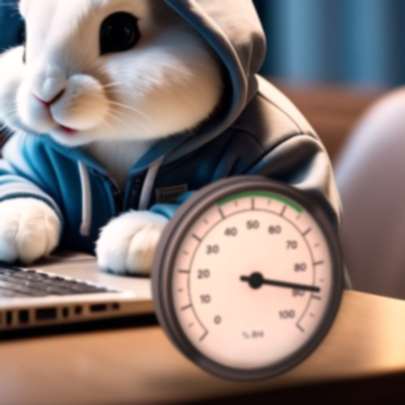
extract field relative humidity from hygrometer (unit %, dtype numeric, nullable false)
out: 87.5 %
